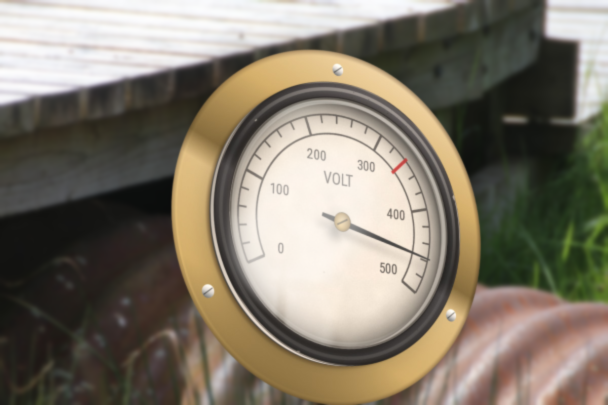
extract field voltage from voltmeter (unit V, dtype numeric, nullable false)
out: 460 V
